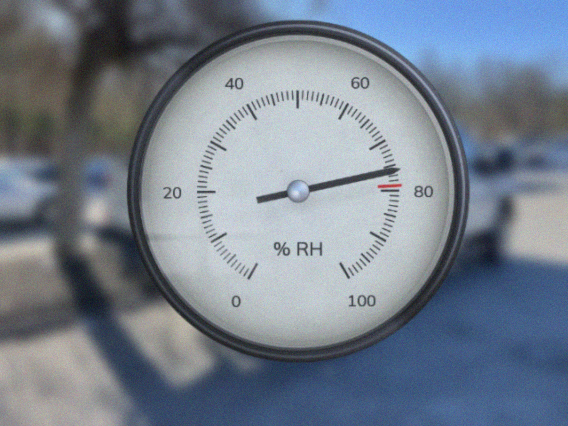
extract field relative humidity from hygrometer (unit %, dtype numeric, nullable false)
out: 76 %
